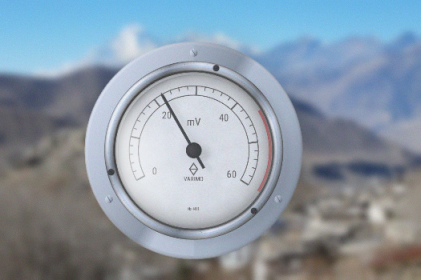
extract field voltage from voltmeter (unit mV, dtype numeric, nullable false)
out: 22 mV
